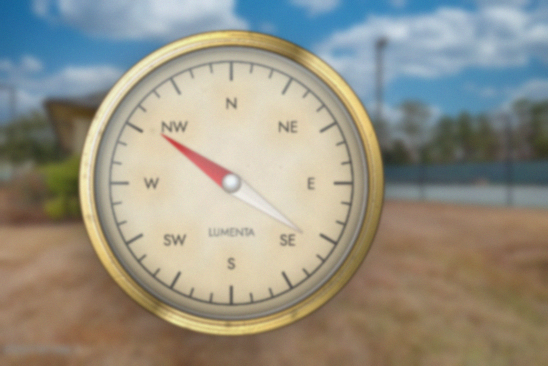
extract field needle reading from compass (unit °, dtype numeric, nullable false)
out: 305 °
